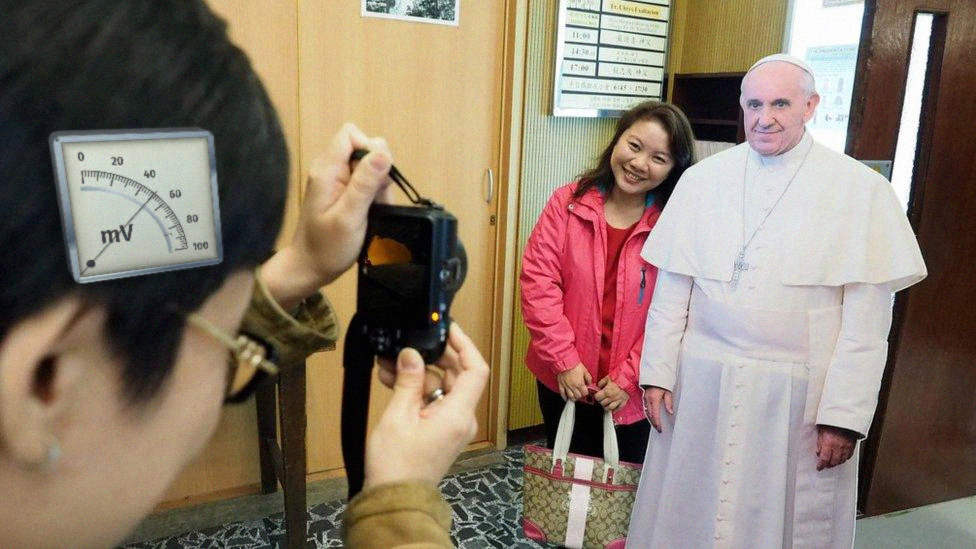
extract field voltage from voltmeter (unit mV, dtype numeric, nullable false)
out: 50 mV
